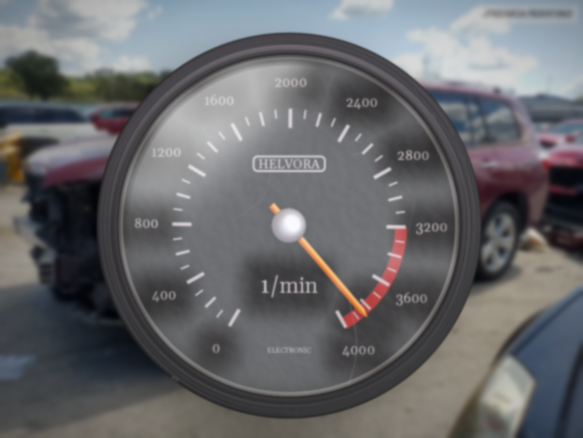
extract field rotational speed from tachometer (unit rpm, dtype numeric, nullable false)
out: 3850 rpm
